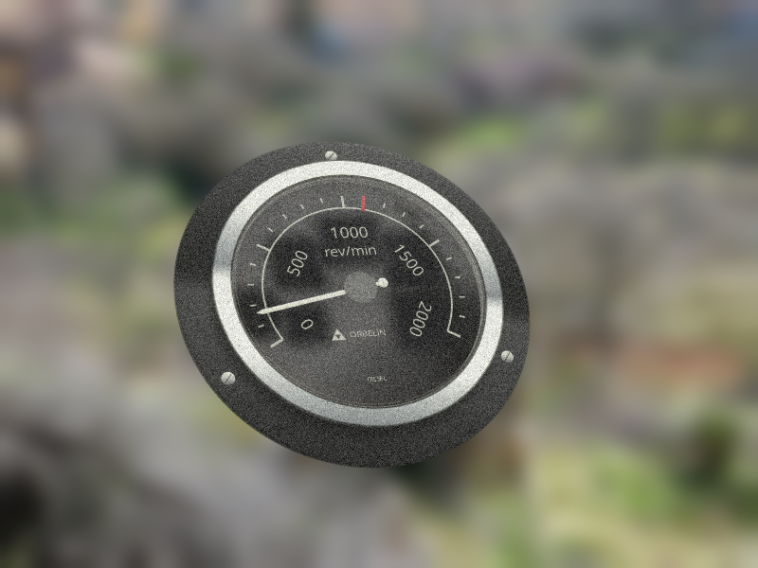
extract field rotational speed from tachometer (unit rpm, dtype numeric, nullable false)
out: 150 rpm
